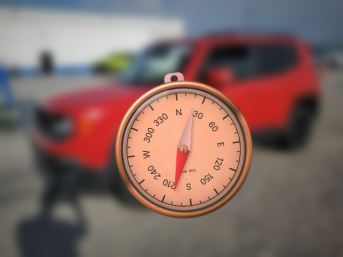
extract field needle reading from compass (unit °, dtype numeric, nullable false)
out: 200 °
